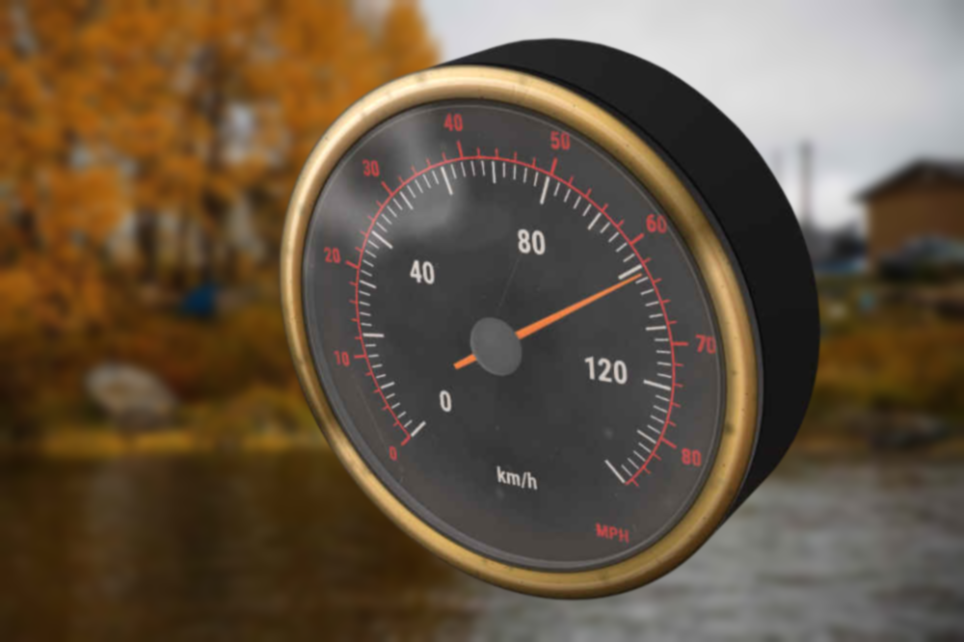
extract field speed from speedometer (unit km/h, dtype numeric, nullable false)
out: 101 km/h
